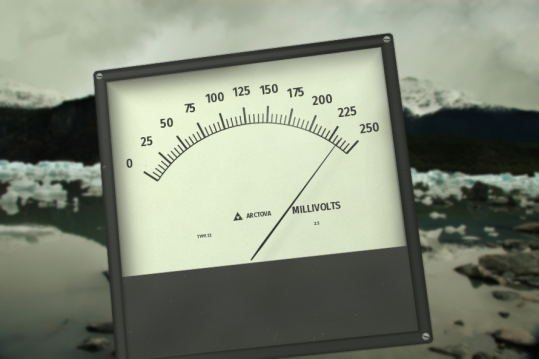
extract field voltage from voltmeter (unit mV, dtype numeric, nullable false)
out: 235 mV
